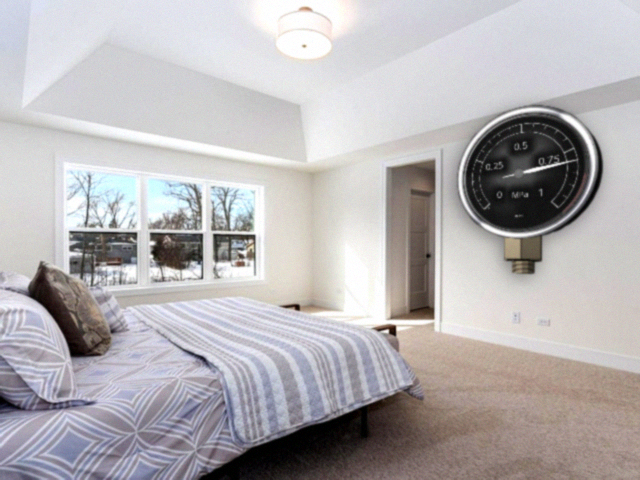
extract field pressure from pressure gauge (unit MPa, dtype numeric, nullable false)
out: 0.8 MPa
